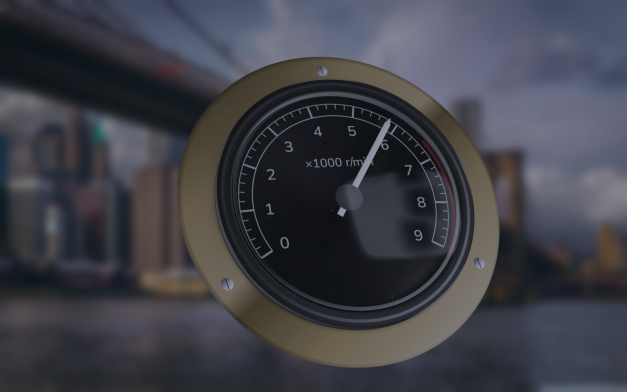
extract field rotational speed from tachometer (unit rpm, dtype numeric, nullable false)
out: 5800 rpm
